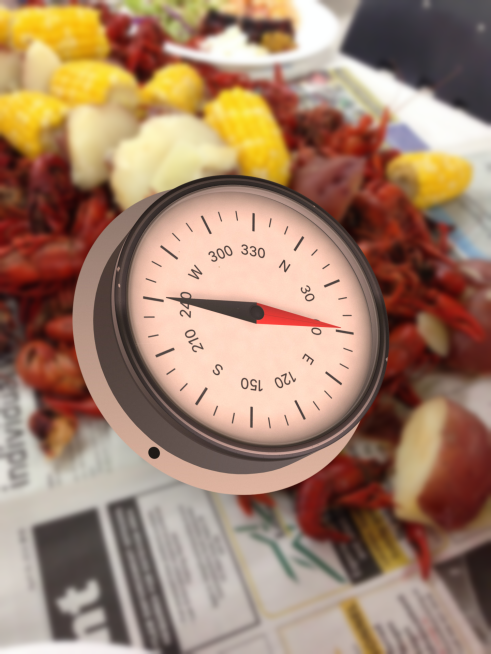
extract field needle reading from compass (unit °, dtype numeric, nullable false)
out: 60 °
